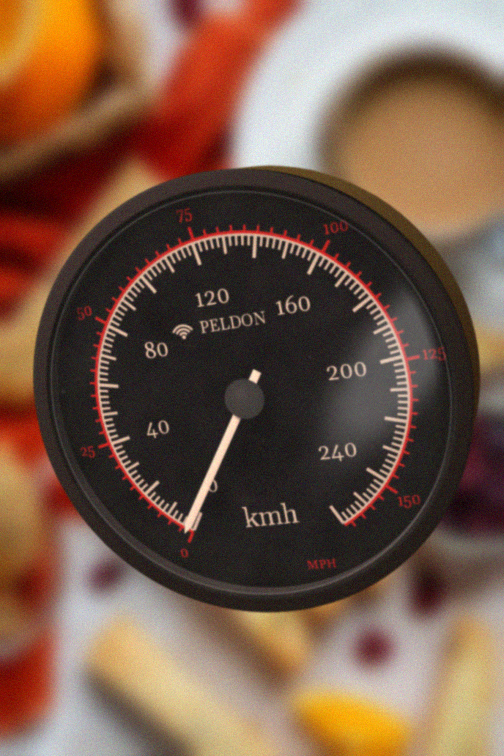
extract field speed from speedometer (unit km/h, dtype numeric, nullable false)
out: 2 km/h
